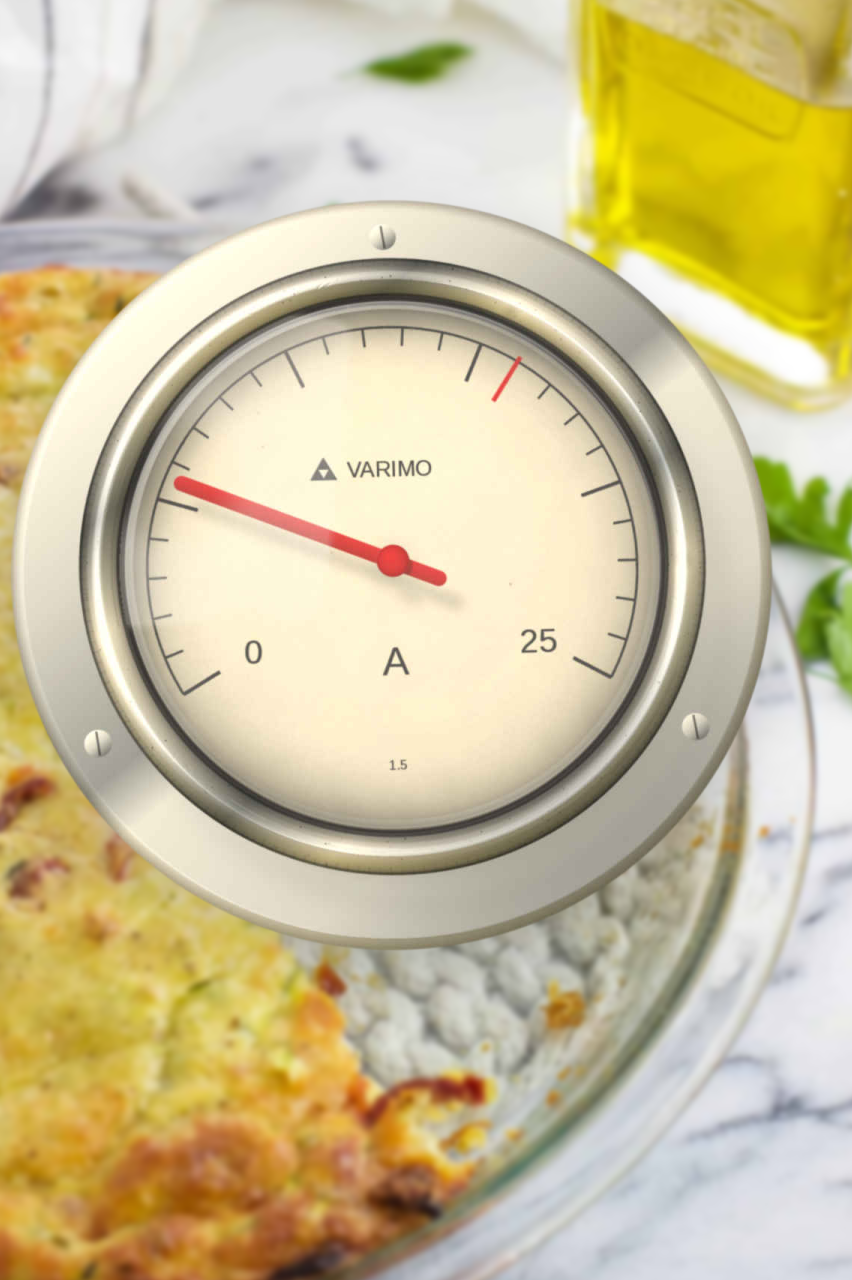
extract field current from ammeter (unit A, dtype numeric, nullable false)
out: 5.5 A
